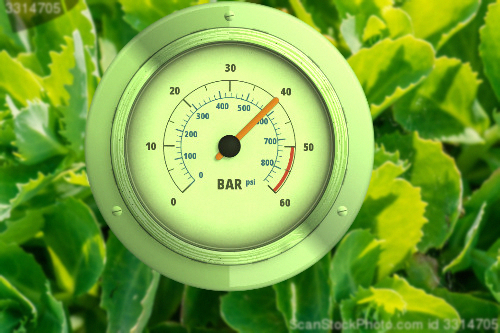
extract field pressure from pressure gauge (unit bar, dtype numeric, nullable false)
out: 40 bar
